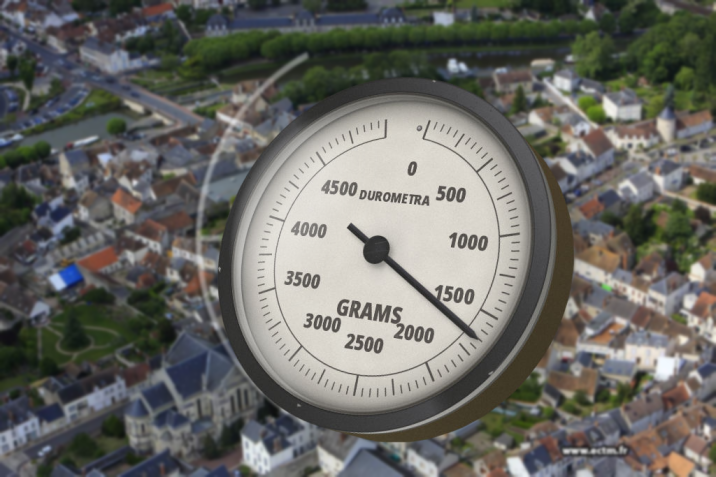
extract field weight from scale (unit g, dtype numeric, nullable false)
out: 1650 g
